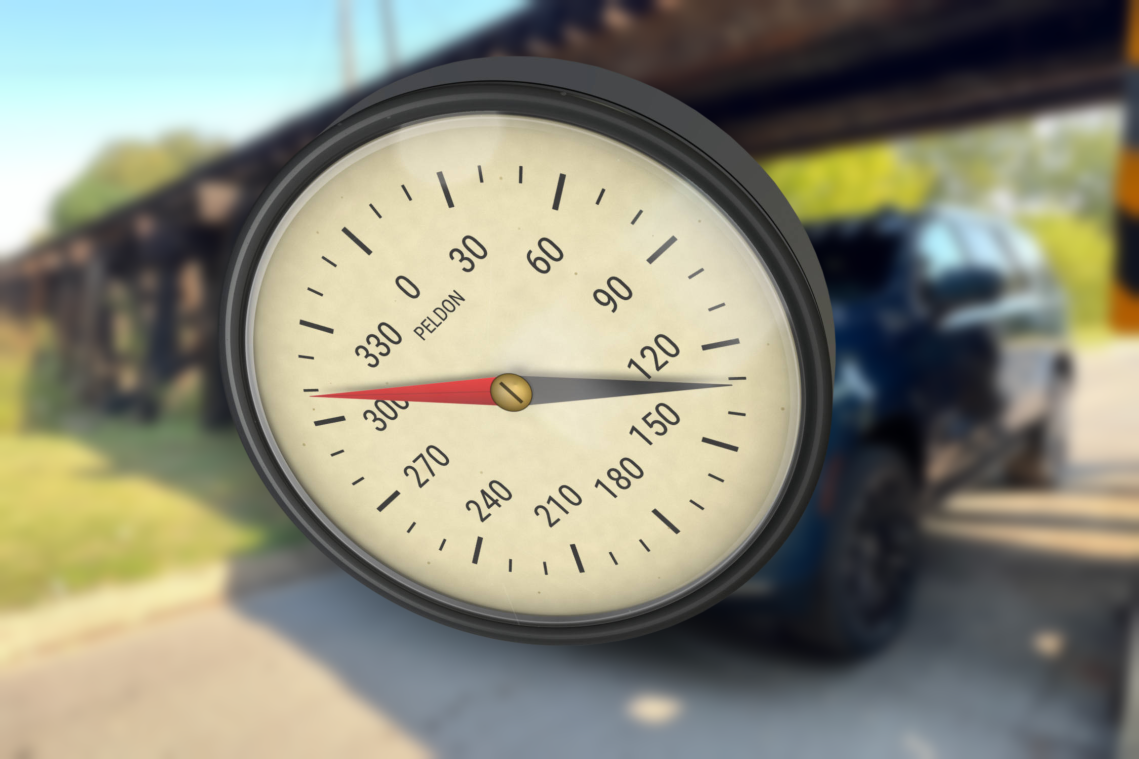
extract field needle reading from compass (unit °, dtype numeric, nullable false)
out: 310 °
